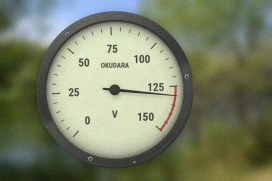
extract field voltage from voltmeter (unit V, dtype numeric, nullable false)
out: 130 V
